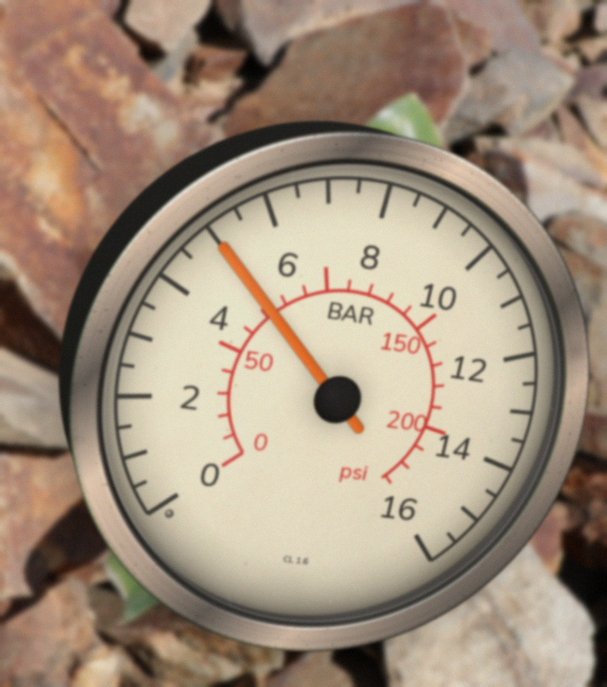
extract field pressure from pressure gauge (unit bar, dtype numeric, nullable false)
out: 5 bar
